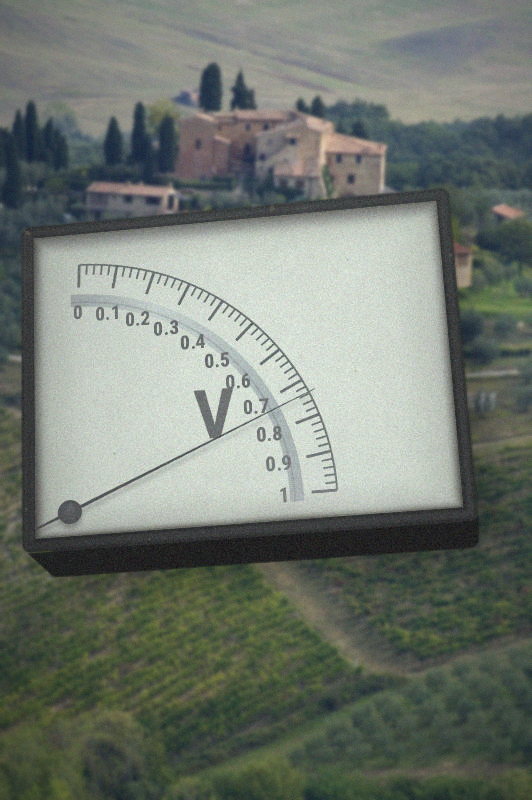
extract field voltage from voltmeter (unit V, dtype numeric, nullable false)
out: 0.74 V
